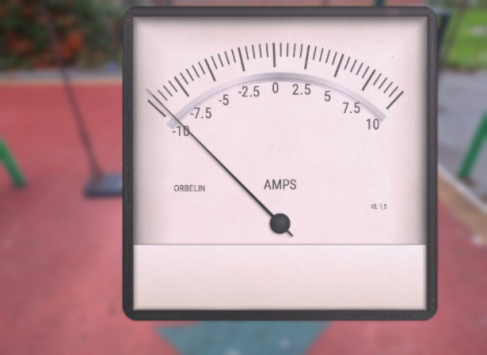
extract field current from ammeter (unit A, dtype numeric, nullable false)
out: -9.5 A
